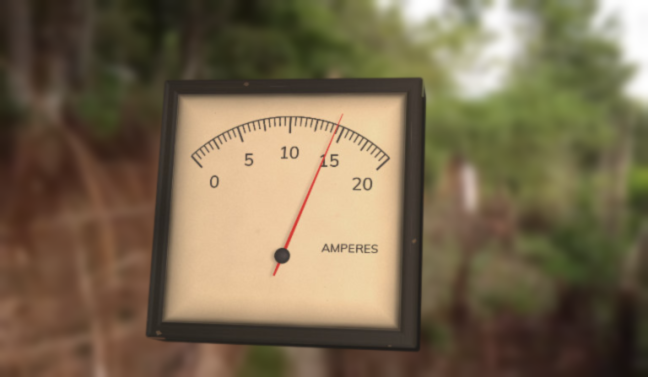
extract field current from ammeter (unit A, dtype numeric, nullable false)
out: 14.5 A
